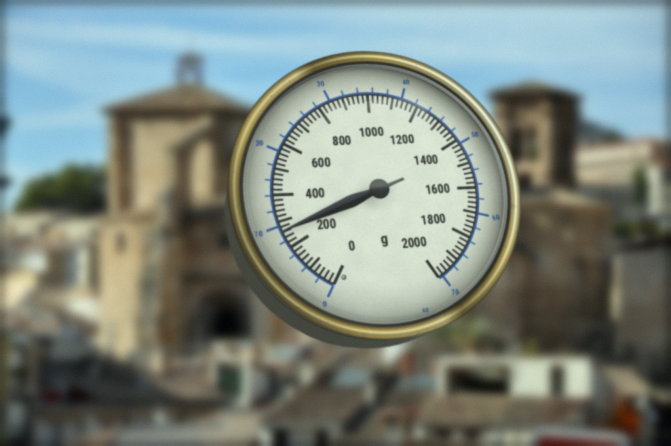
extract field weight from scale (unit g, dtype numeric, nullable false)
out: 260 g
